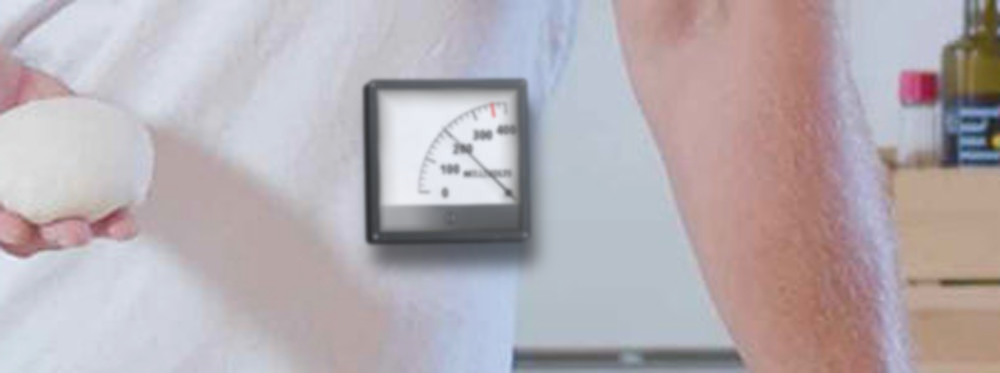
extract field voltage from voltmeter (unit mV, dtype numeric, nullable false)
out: 200 mV
